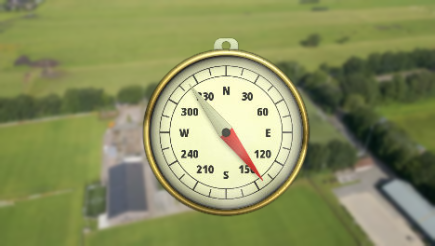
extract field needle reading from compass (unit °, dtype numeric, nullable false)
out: 142.5 °
